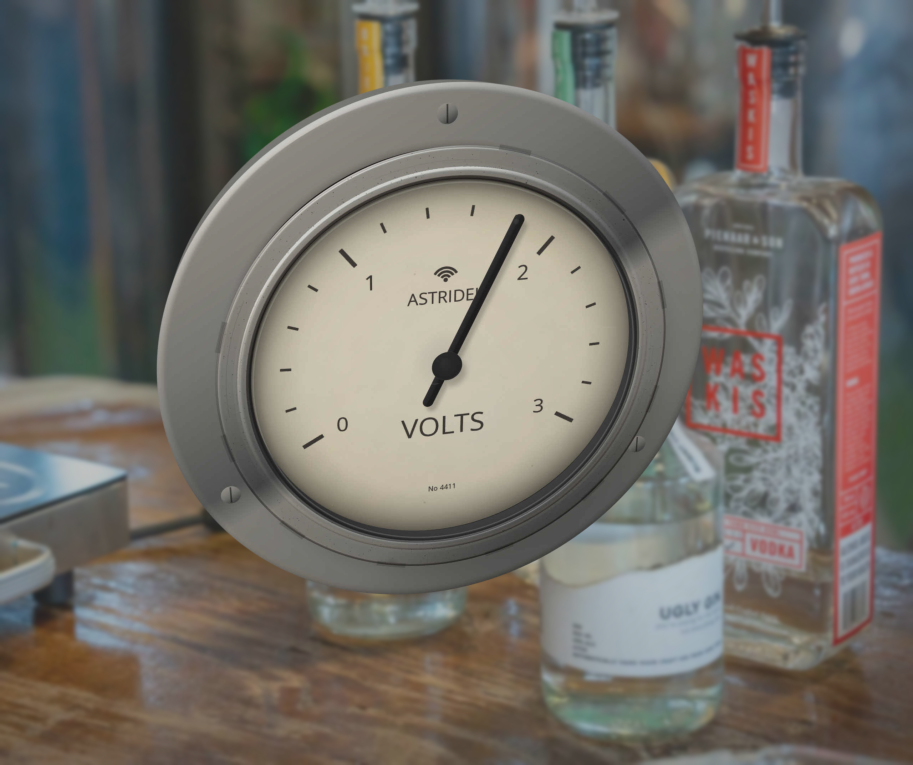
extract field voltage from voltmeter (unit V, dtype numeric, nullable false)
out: 1.8 V
